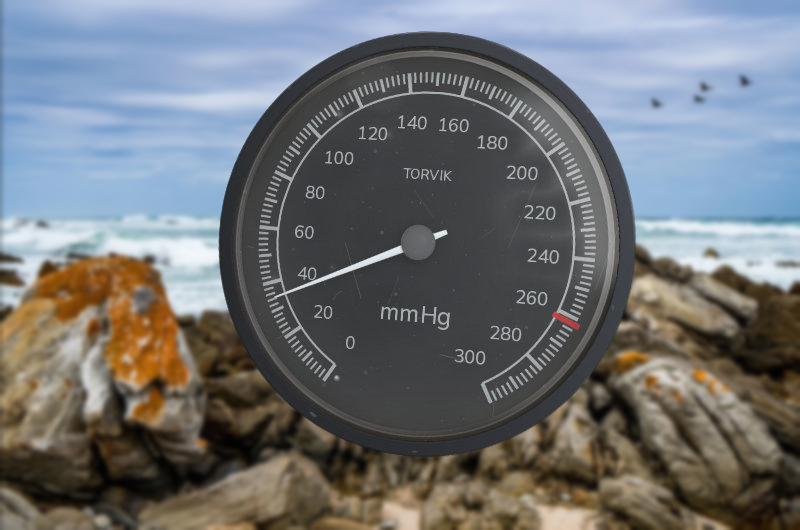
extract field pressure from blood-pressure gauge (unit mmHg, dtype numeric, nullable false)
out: 34 mmHg
